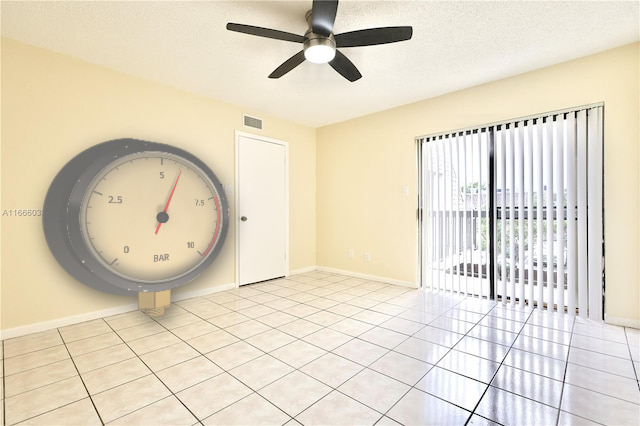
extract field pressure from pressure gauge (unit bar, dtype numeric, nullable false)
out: 5.75 bar
